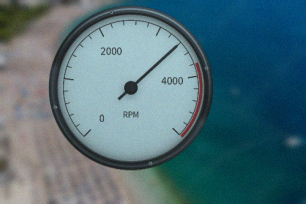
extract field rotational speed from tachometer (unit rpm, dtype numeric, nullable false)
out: 3400 rpm
